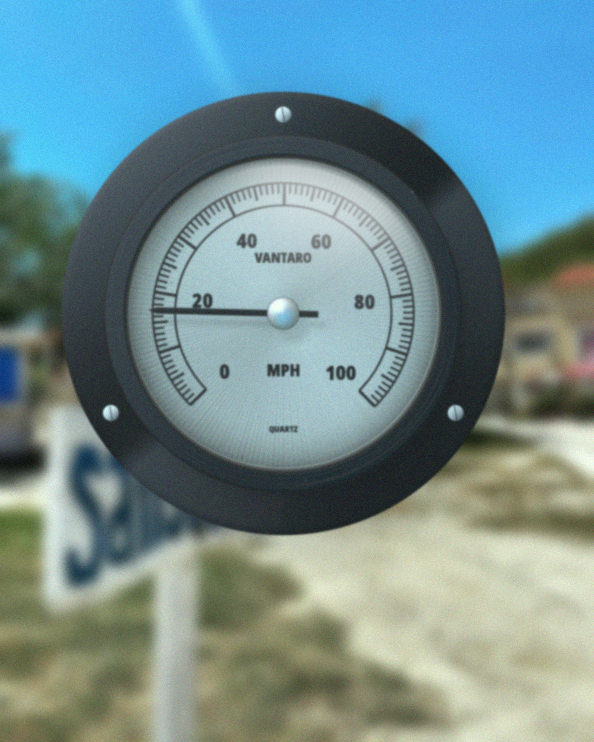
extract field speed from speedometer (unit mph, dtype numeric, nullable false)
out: 17 mph
